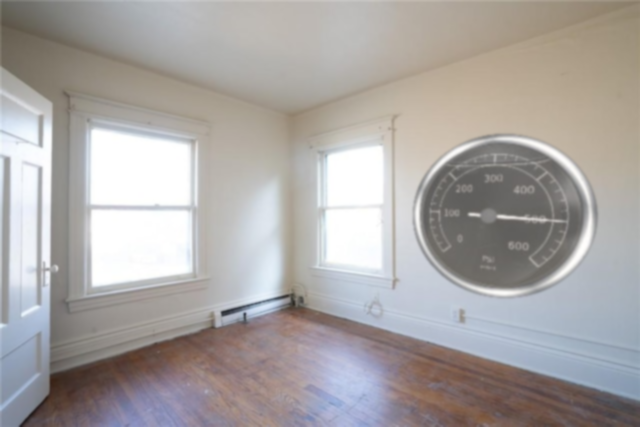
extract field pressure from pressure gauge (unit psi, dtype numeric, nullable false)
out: 500 psi
